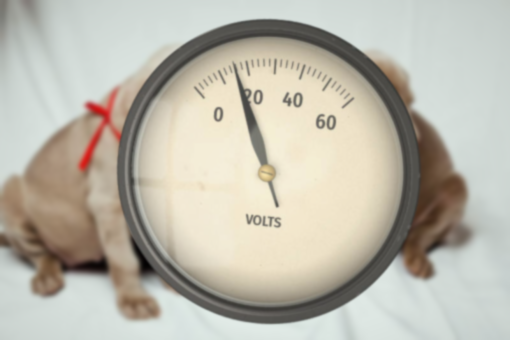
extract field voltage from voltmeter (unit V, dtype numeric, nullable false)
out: 16 V
